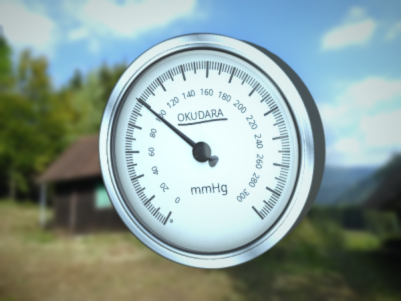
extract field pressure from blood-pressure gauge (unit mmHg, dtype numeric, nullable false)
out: 100 mmHg
